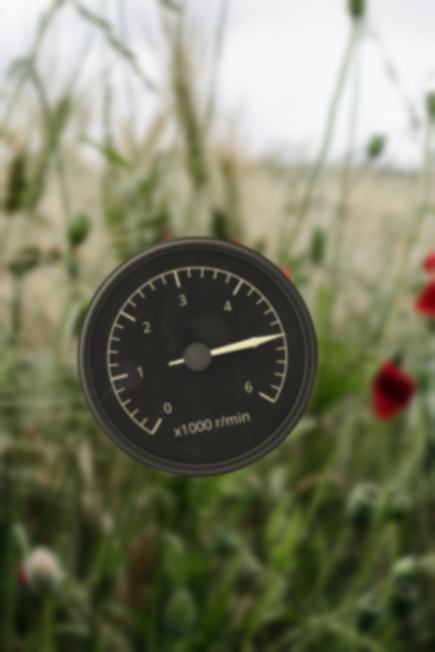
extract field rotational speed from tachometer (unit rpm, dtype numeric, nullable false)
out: 5000 rpm
